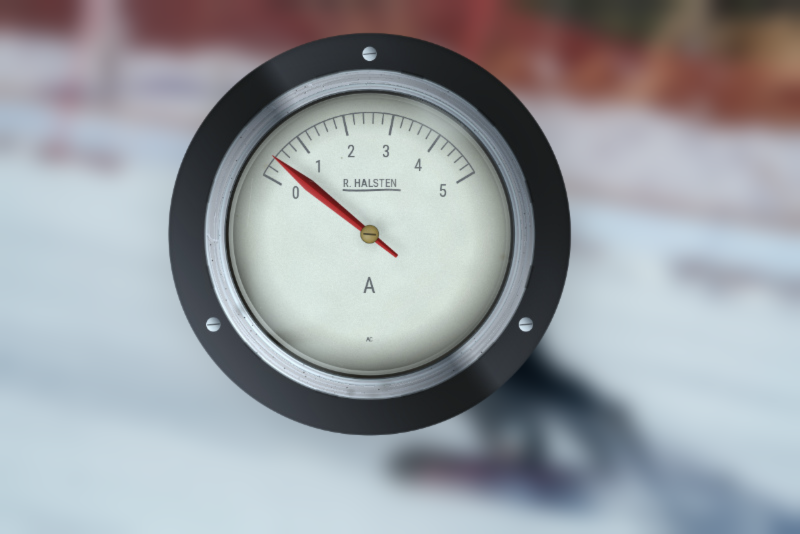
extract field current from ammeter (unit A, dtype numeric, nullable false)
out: 0.4 A
